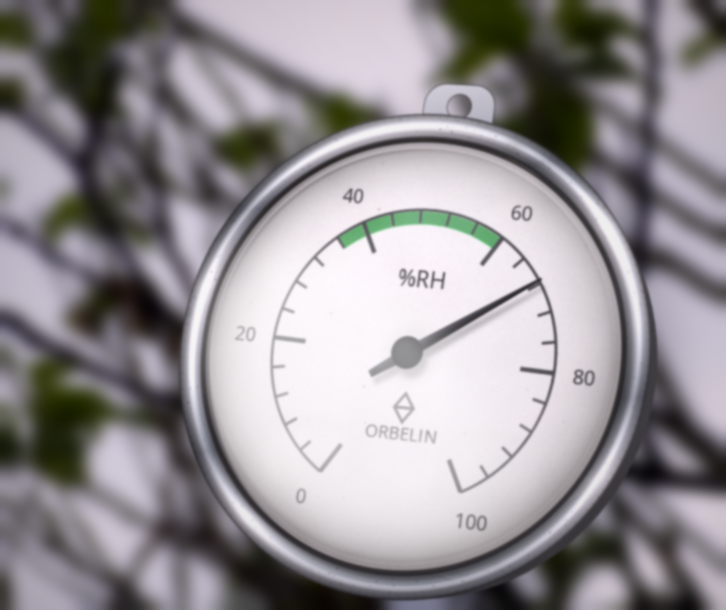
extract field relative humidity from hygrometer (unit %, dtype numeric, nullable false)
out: 68 %
